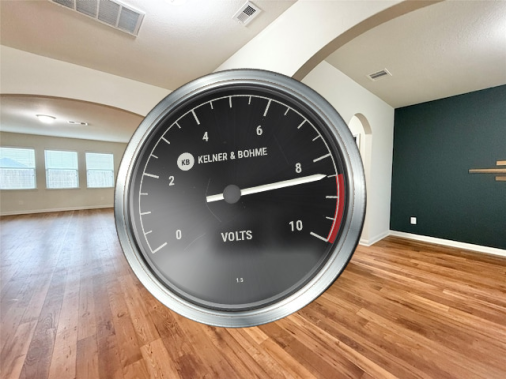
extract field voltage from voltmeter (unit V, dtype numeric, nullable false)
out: 8.5 V
